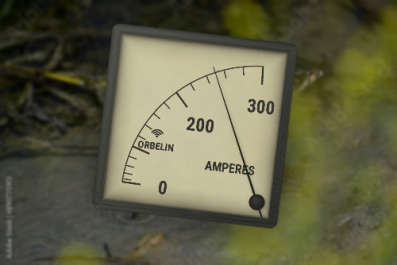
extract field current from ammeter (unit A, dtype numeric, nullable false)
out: 250 A
